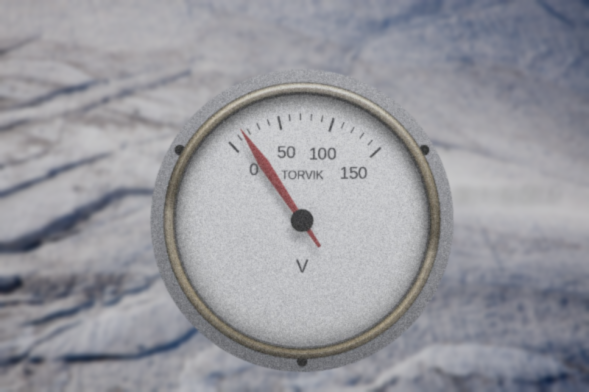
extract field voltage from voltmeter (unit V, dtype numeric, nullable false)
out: 15 V
